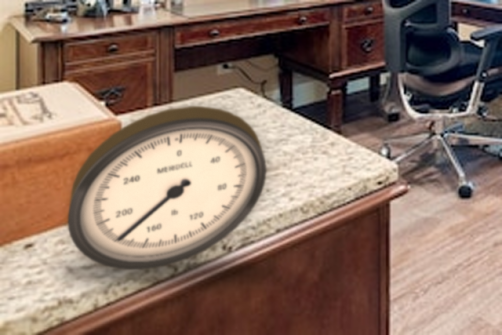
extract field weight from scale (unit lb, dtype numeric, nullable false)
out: 180 lb
